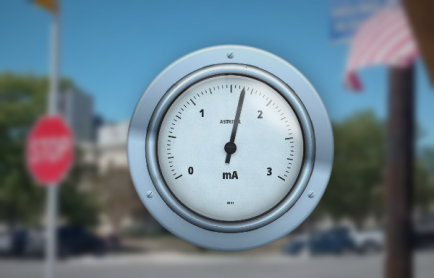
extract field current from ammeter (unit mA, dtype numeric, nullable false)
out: 1.65 mA
